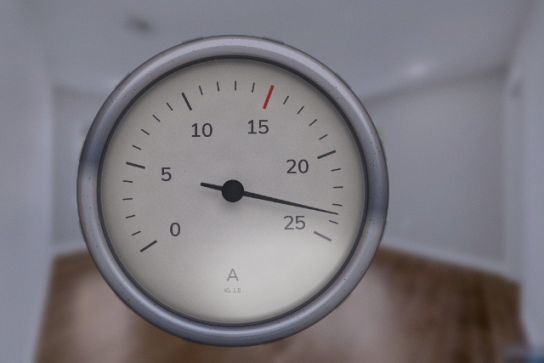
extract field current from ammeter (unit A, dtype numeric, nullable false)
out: 23.5 A
